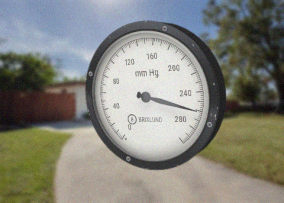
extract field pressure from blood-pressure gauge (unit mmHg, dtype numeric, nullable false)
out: 260 mmHg
